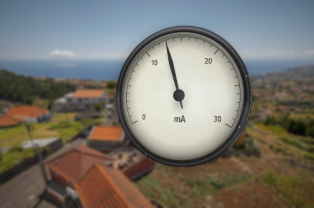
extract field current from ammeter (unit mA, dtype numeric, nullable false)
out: 13 mA
